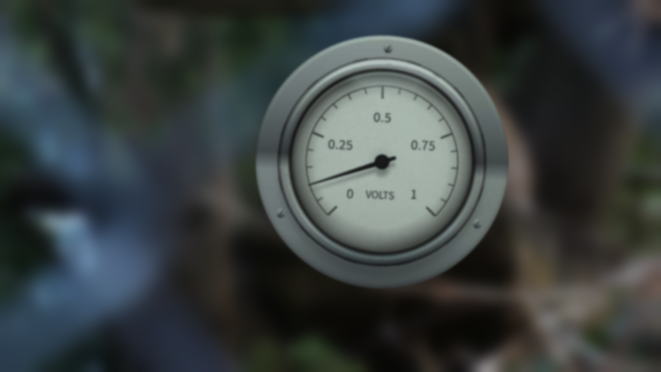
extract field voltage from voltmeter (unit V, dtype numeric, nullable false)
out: 0.1 V
